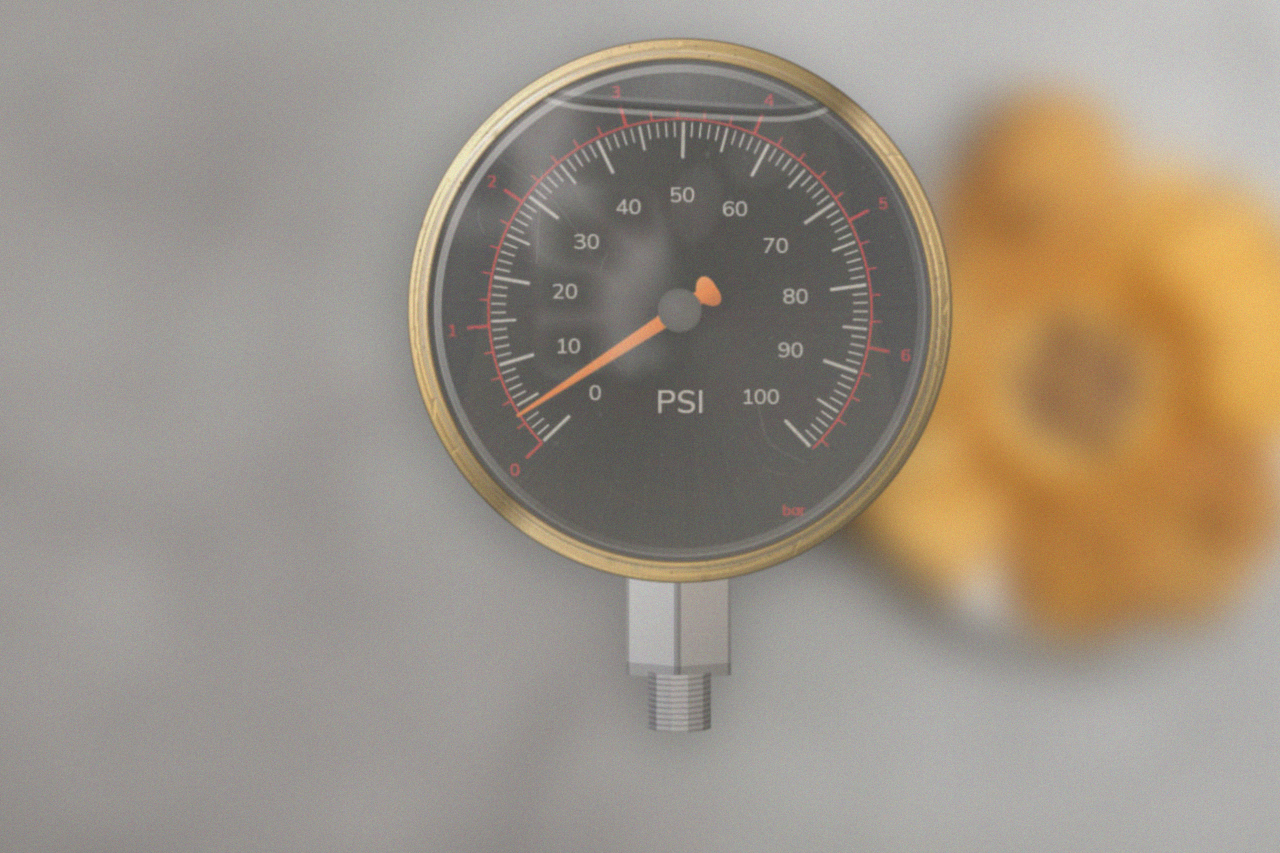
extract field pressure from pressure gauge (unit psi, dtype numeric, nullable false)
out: 4 psi
